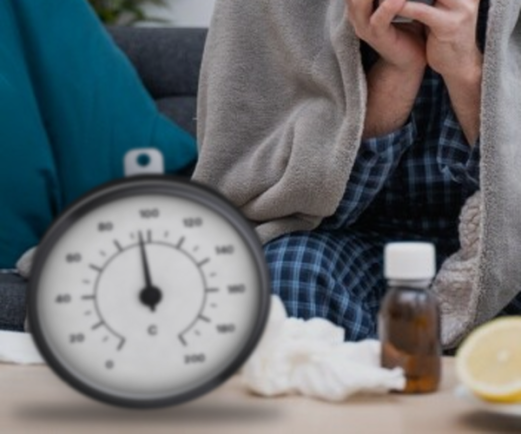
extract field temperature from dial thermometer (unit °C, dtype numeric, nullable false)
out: 95 °C
